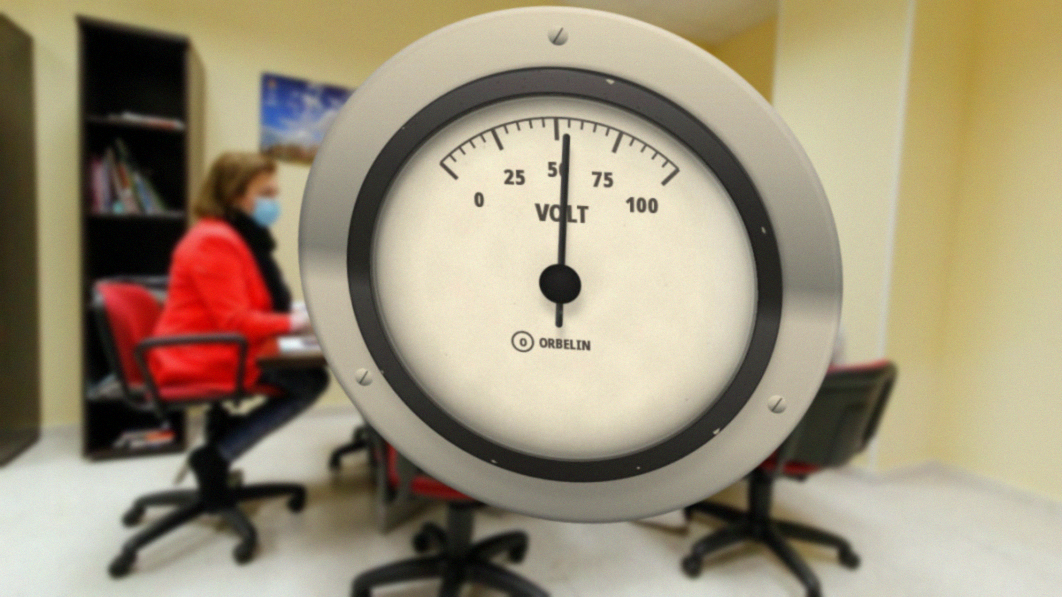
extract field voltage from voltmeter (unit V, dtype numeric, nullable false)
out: 55 V
